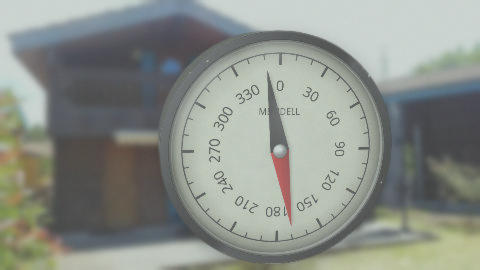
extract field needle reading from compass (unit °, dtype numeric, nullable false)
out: 170 °
